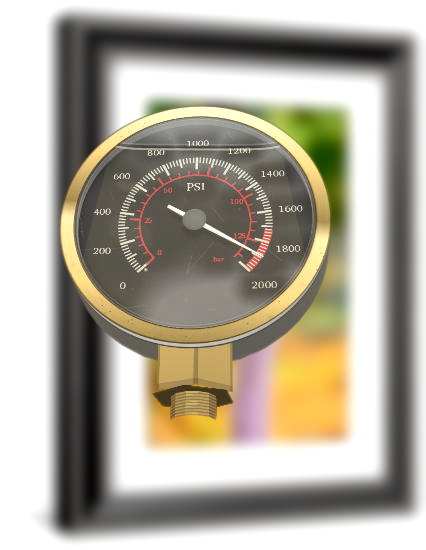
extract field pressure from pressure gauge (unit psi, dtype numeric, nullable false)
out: 1900 psi
